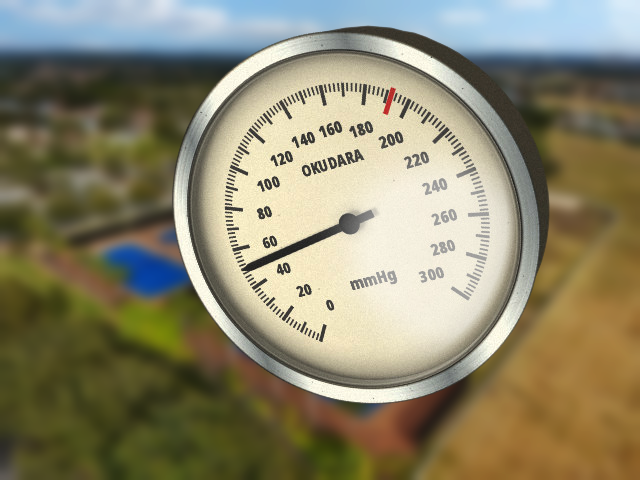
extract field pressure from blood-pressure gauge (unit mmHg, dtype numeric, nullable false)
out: 50 mmHg
